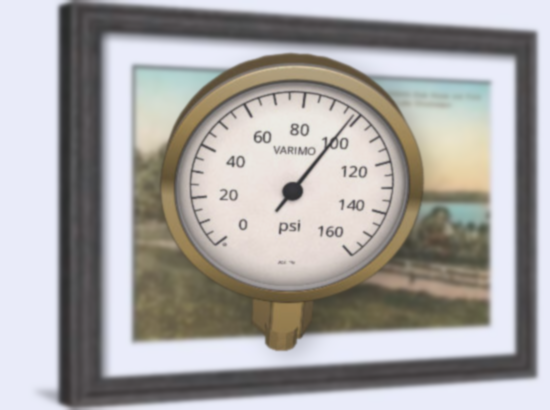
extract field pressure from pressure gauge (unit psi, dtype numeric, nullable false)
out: 97.5 psi
